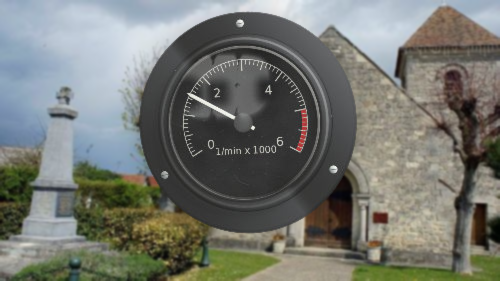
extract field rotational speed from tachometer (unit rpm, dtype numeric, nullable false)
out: 1500 rpm
